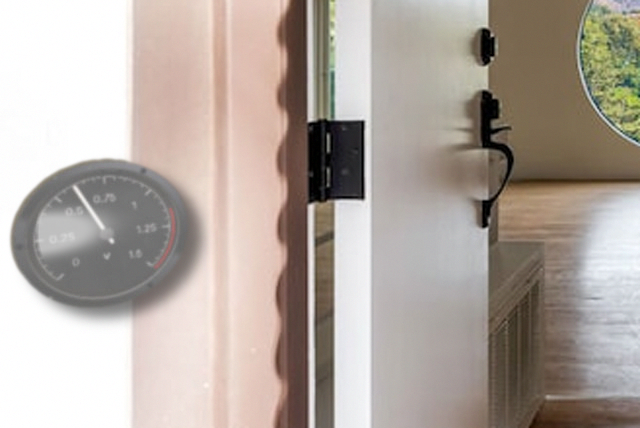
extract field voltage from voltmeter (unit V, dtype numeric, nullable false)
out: 0.6 V
